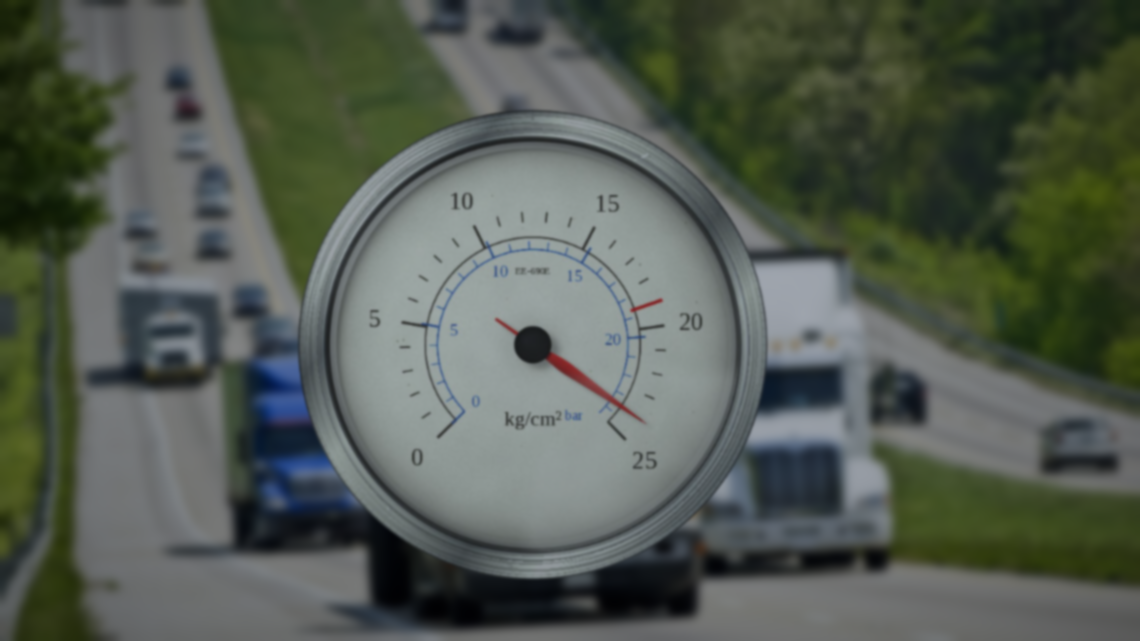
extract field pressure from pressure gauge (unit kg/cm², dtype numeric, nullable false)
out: 24 kg/cm²
